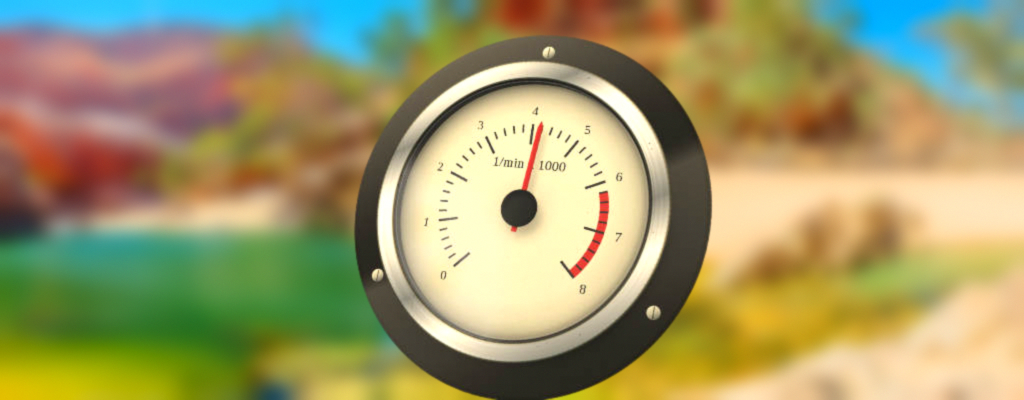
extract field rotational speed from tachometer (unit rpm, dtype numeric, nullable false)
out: 4200 rpm
